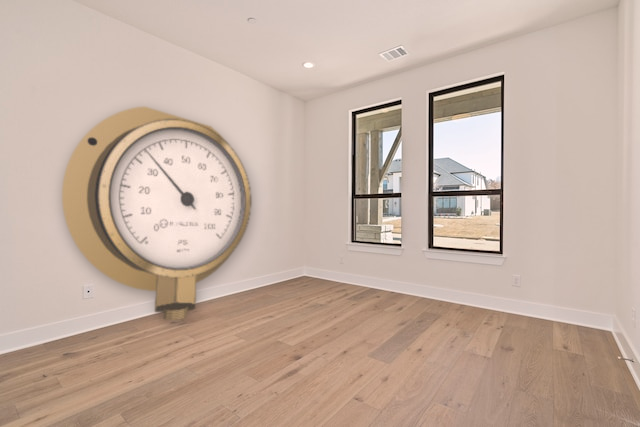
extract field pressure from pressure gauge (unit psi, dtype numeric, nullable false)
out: 34 psi
